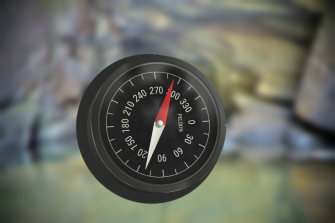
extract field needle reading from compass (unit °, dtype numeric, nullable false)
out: 292.5 °
